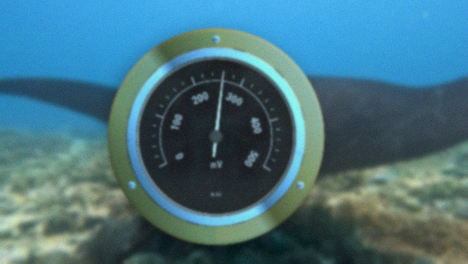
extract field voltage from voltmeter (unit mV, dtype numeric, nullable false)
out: 260 mV
